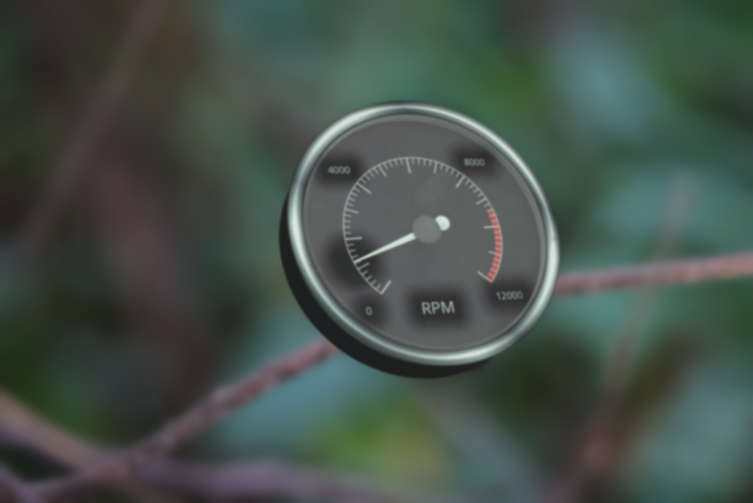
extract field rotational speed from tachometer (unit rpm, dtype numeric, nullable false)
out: 1200 rpm
